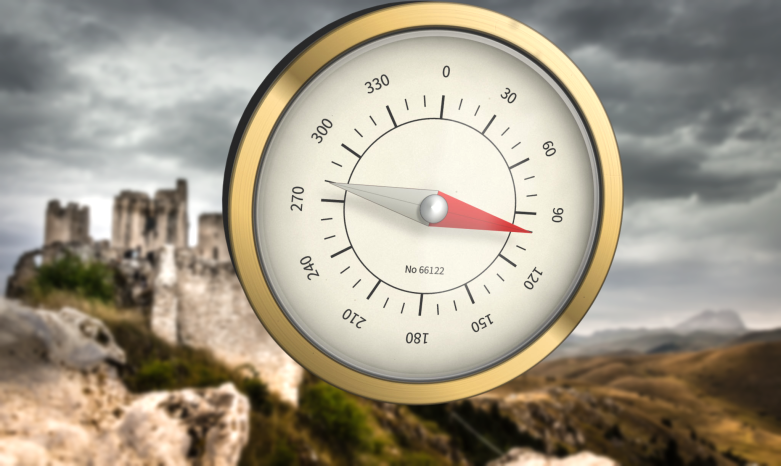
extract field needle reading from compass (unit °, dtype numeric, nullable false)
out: 100 °
